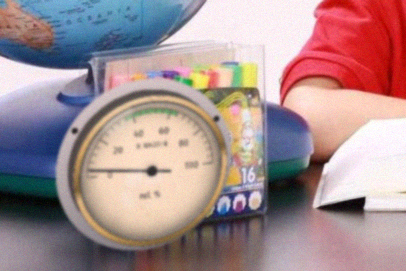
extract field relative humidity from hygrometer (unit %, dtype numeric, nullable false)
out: 4 %
